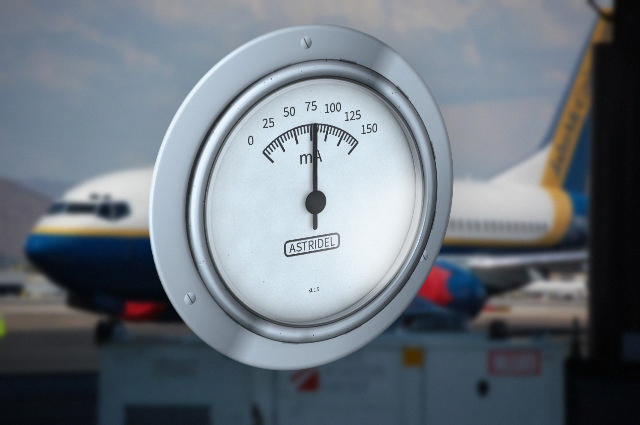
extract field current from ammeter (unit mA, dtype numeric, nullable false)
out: 75 mA
